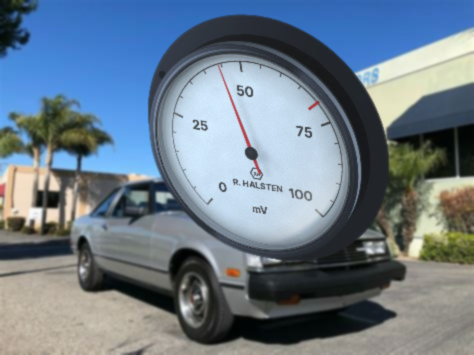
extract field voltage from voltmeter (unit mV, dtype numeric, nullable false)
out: 45 mV
